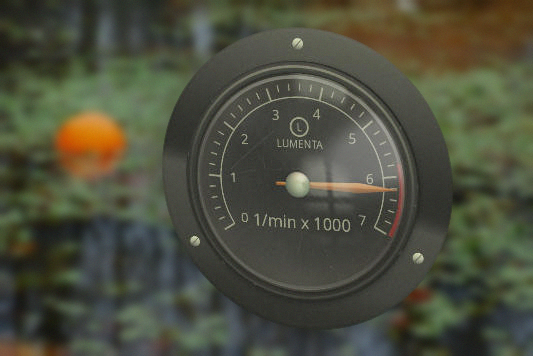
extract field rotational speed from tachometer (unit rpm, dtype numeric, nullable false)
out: 6200 rpm
